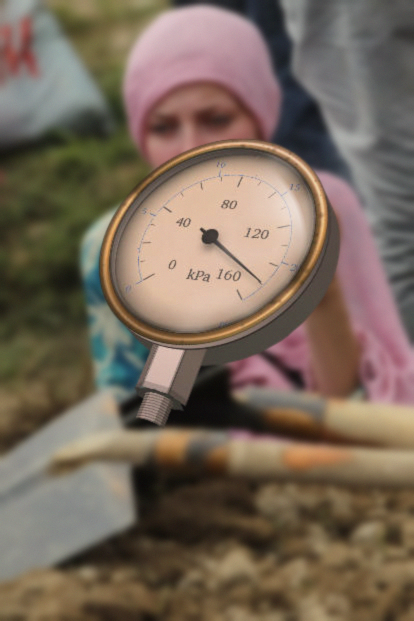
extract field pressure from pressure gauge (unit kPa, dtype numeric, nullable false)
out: 150 kPa
